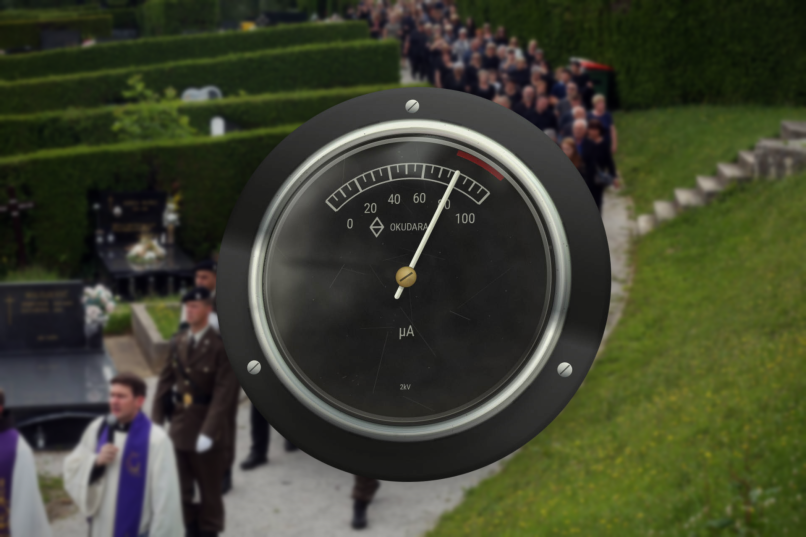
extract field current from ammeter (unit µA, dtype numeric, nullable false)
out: 80 µA
